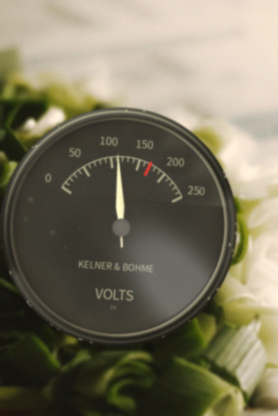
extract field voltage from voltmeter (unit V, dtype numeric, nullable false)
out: 110 V
